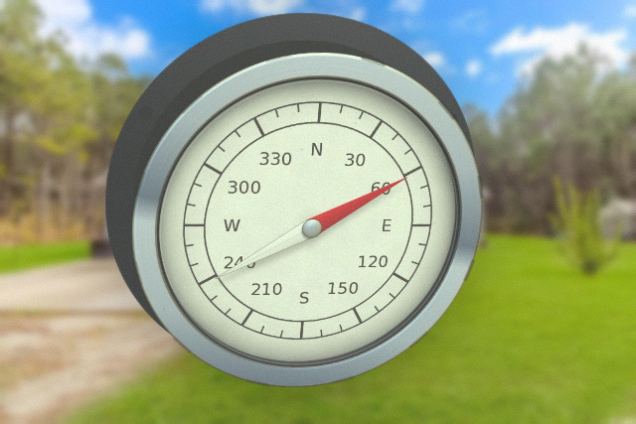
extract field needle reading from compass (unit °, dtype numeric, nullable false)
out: 60 °
